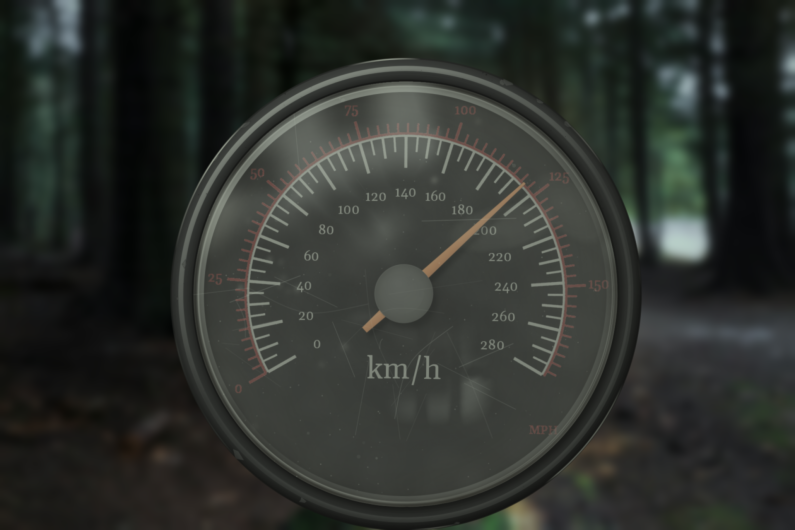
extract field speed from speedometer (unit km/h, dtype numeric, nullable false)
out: 195 km/h
